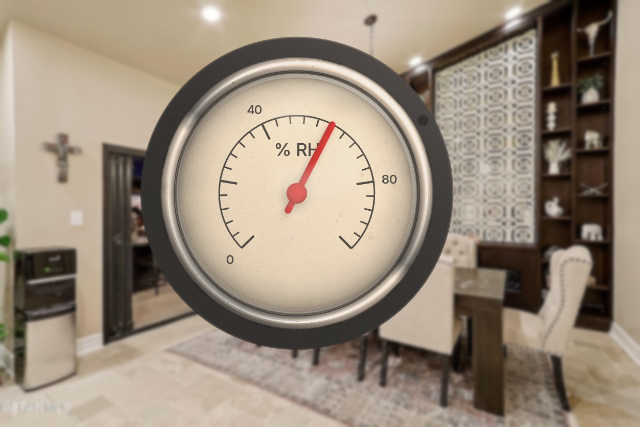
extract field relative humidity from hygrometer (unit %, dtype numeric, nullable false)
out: 60 %
